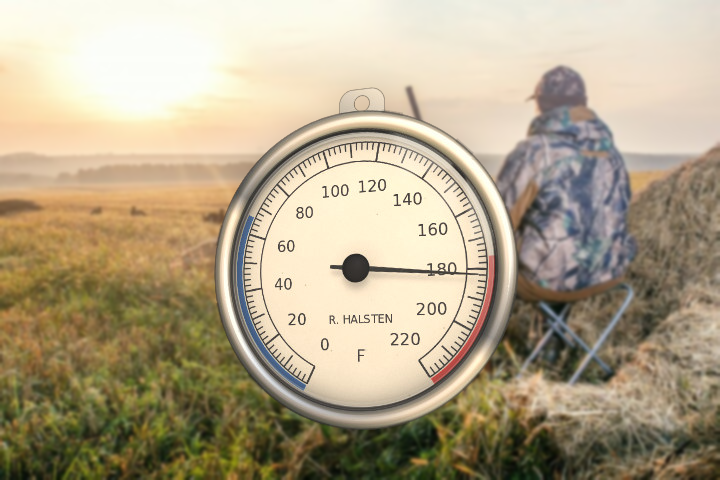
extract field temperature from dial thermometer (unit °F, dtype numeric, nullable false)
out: 182 °F
